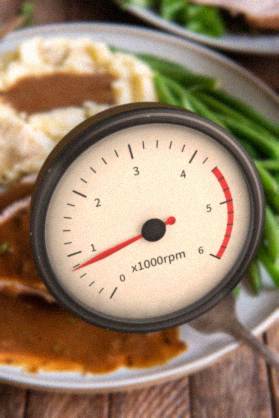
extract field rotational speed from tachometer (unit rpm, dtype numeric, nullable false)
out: 800 rpm
